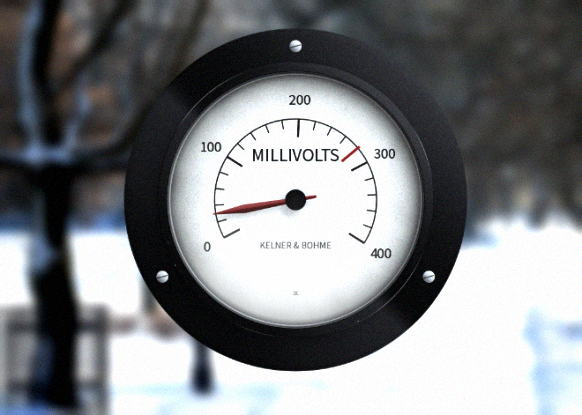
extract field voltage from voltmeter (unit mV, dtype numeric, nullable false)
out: 30 mV
